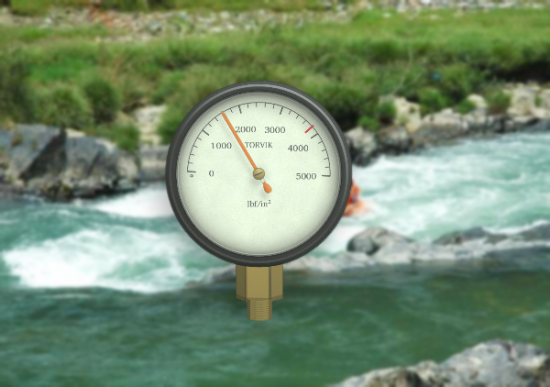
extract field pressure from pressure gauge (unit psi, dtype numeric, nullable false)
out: 1600 psi
